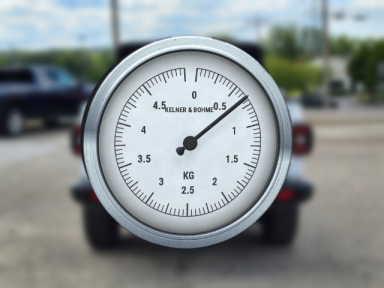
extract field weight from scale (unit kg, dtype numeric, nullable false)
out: 0.65 kg
